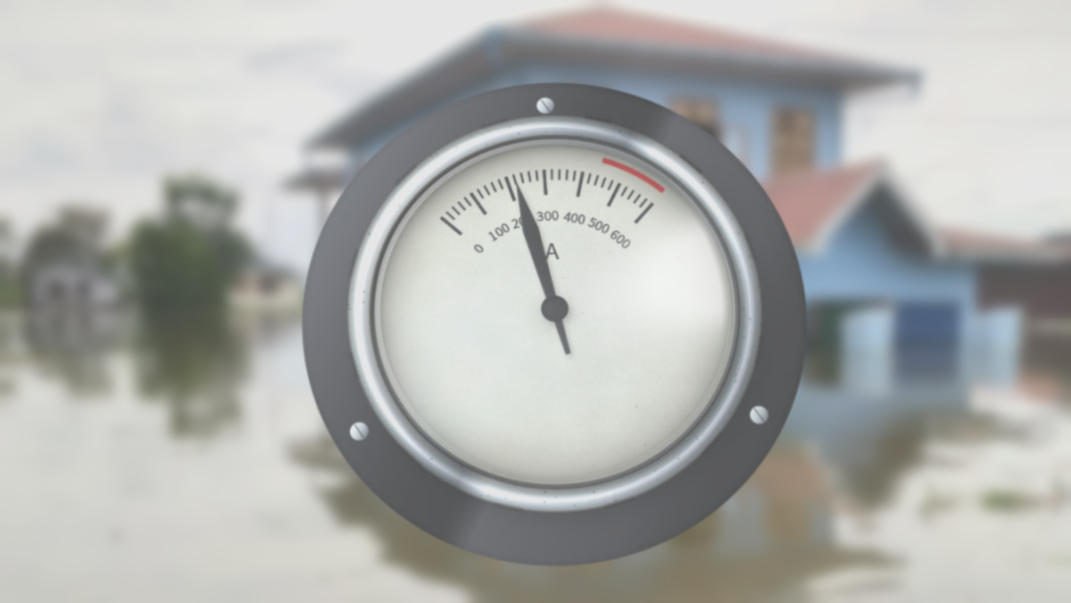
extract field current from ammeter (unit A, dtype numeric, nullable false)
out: 220 A
